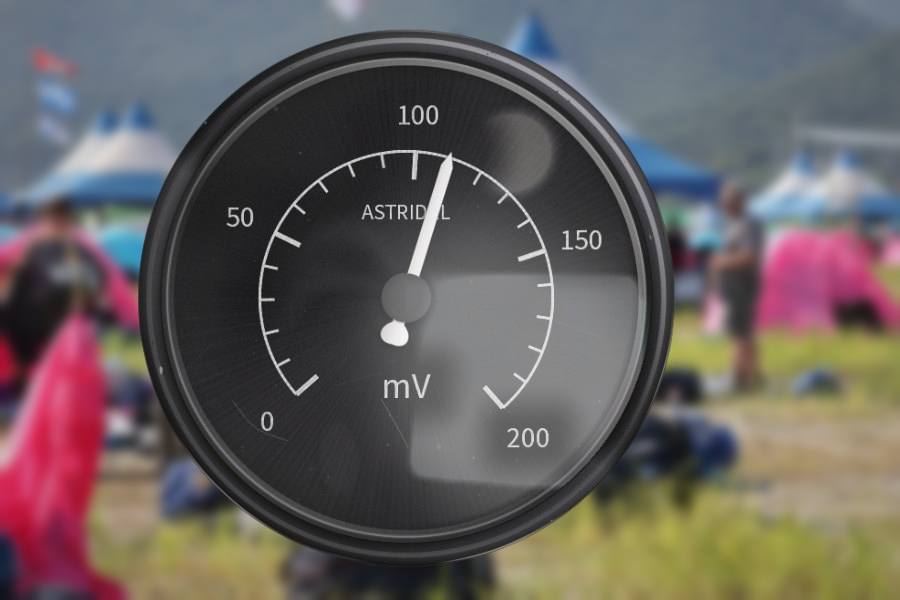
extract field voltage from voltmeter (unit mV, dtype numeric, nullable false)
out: 110 mV
